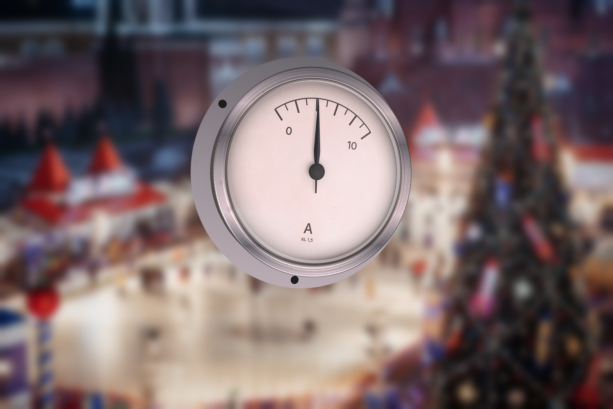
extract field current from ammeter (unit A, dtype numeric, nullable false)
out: 4 A
